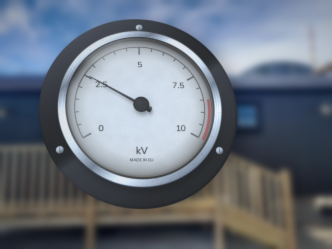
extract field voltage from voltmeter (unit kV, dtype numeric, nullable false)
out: 2.5 kV
